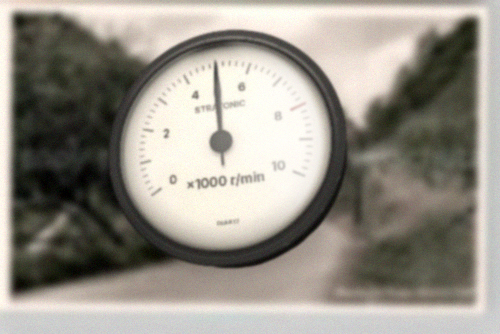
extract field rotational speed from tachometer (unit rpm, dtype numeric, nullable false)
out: 5000 rpm
